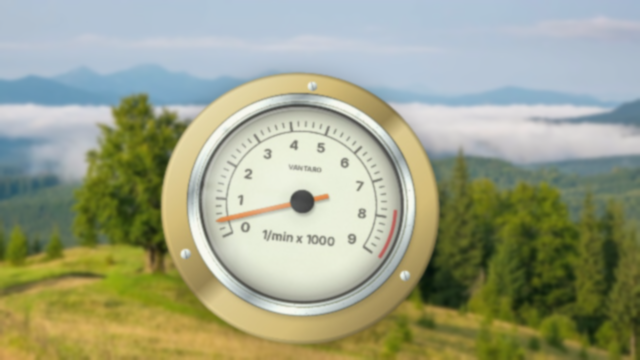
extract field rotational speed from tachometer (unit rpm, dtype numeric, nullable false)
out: 400 rpm
